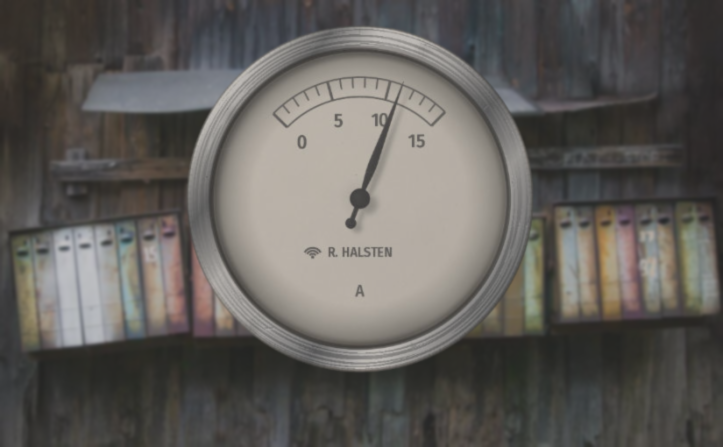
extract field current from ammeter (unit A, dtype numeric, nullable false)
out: 11 A
